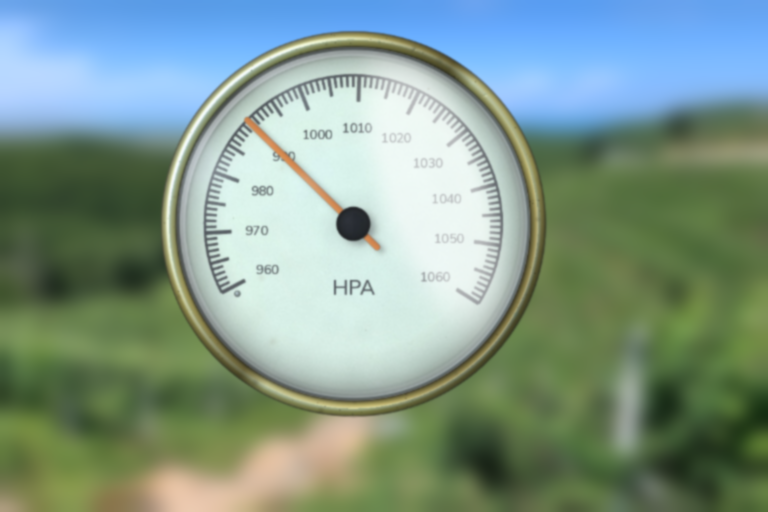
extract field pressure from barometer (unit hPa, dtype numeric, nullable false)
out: 990 hPa
